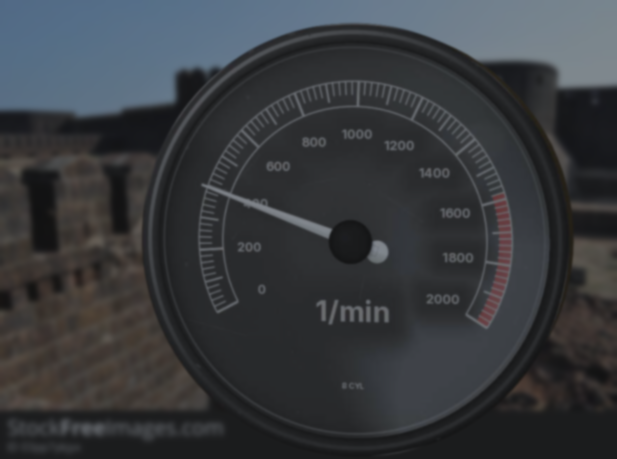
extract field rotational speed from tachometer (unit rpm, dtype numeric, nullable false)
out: 400 rpm
